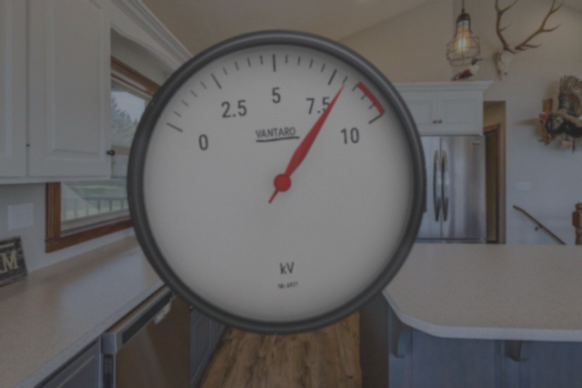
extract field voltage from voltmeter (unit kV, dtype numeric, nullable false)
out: 8 kV
